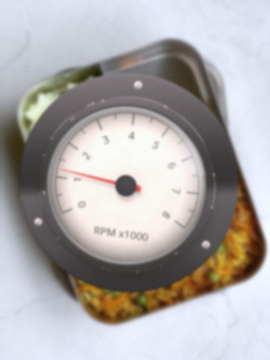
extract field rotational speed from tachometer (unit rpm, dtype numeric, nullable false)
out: 1250 rpm
